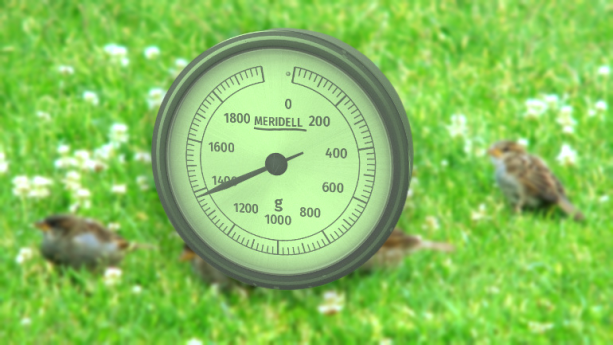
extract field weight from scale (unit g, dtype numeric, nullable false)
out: 1380 g
